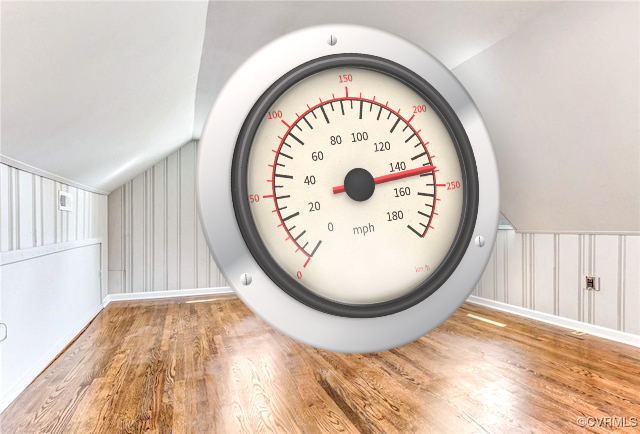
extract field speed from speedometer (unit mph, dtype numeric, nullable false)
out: 147.5 mph
